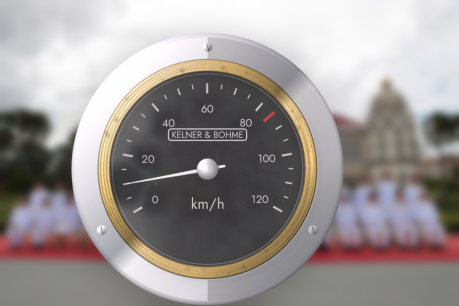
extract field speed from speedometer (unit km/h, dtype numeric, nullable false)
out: 10 km/h
